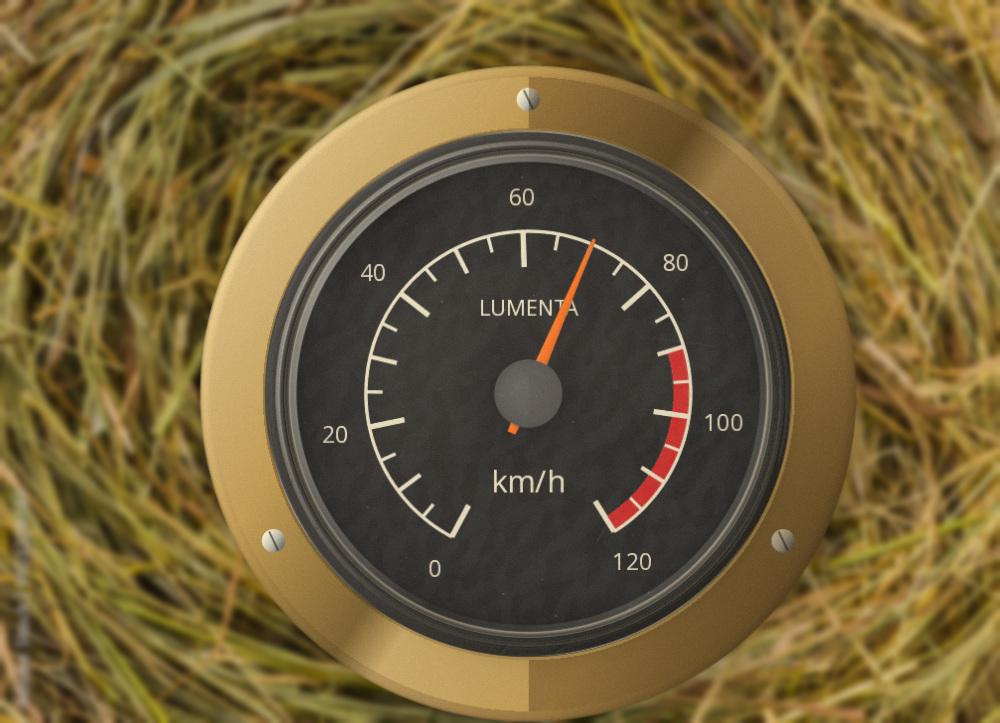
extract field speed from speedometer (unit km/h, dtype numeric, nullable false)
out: 70 km/h
